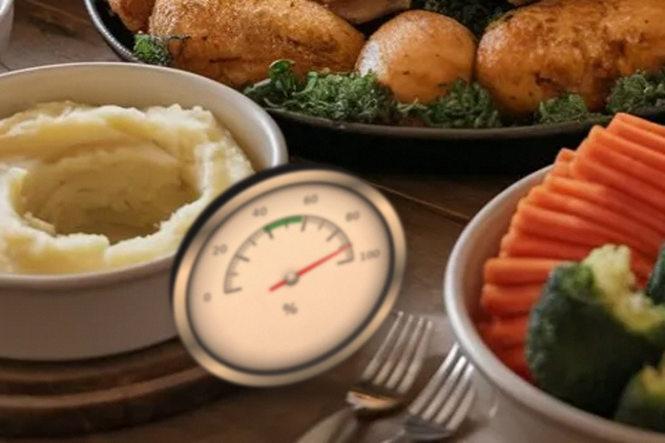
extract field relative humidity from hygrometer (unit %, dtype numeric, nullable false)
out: 90 %
